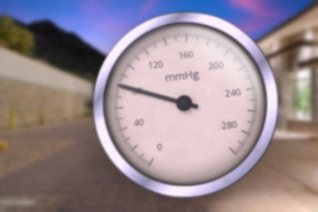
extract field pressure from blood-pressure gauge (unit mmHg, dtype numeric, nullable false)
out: 80 mmHg
